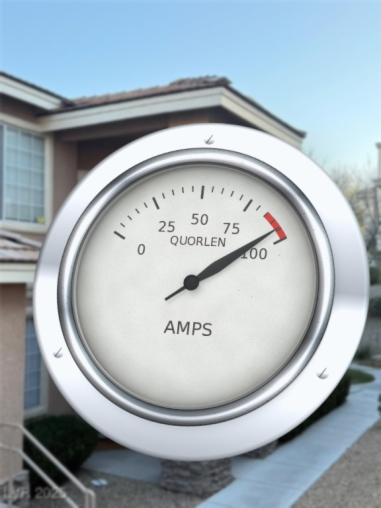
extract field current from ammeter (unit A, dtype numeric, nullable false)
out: 95 A
